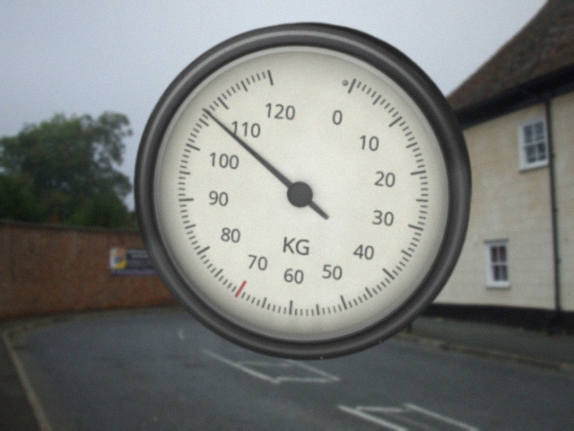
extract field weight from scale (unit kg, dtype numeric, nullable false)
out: 107 kg
